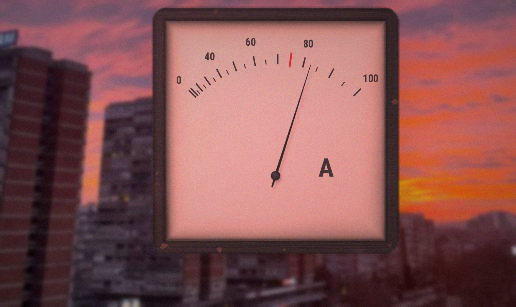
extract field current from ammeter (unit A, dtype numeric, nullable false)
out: 82.5 A
